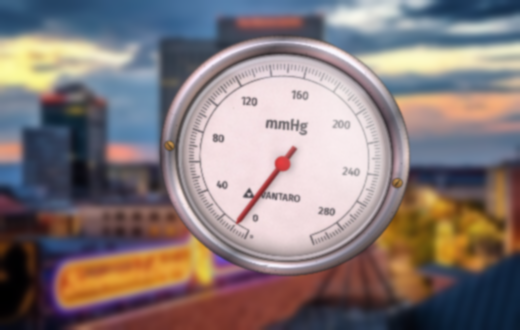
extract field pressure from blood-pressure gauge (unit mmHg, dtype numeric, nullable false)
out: 10 mmHg
